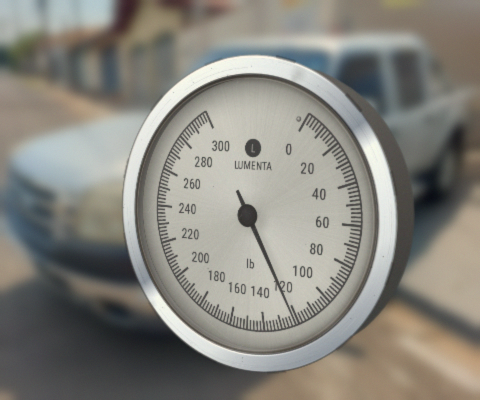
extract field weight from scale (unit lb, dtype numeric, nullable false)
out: 120 lb
